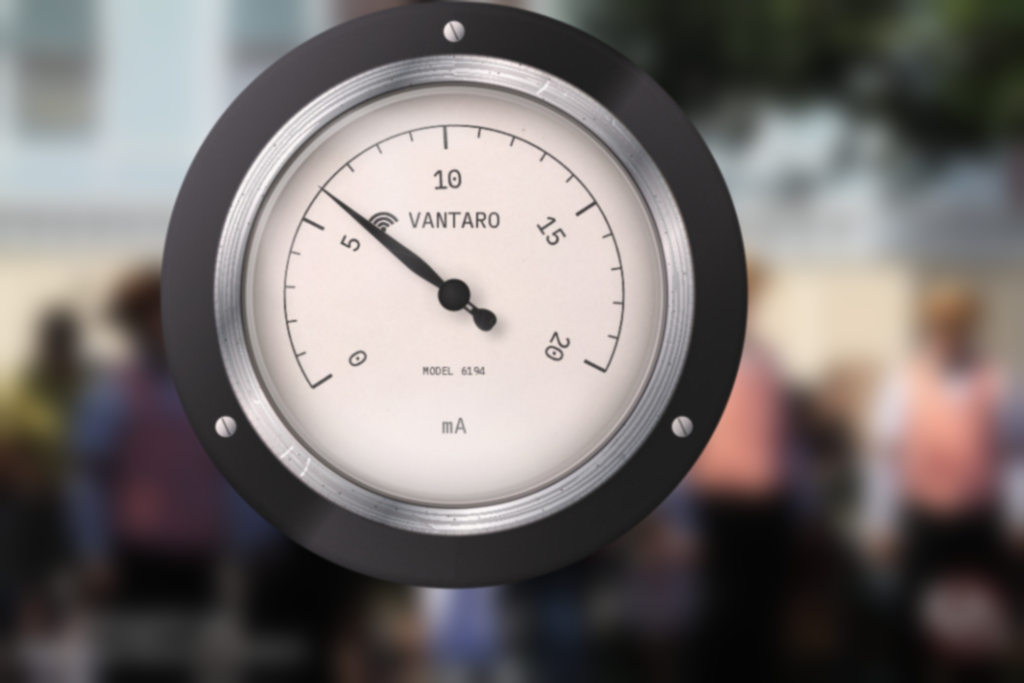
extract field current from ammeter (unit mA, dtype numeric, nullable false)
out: 6 mA
